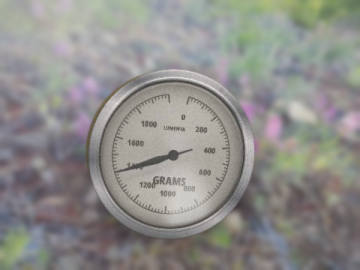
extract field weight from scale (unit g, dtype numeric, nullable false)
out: 1400 g
